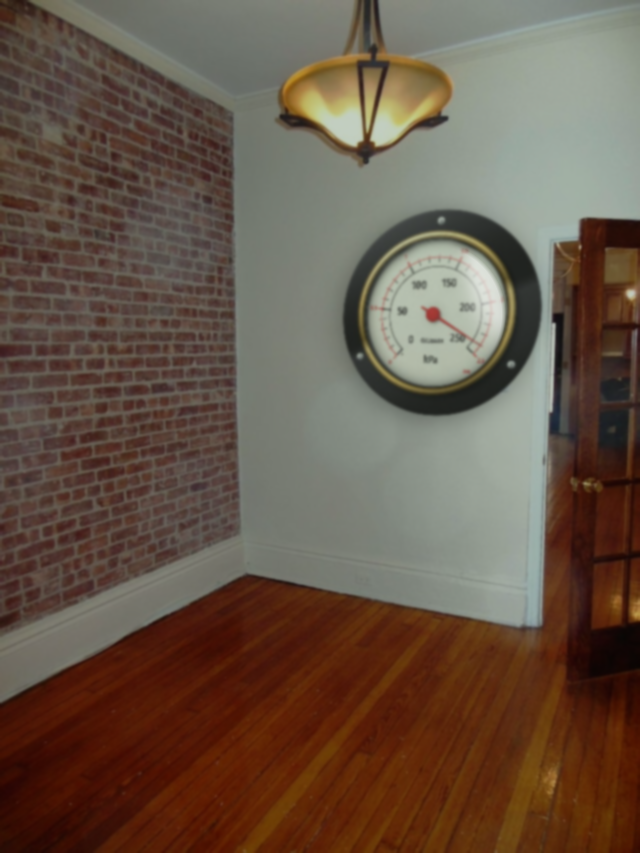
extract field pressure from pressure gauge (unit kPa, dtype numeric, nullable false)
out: 240 kPa
